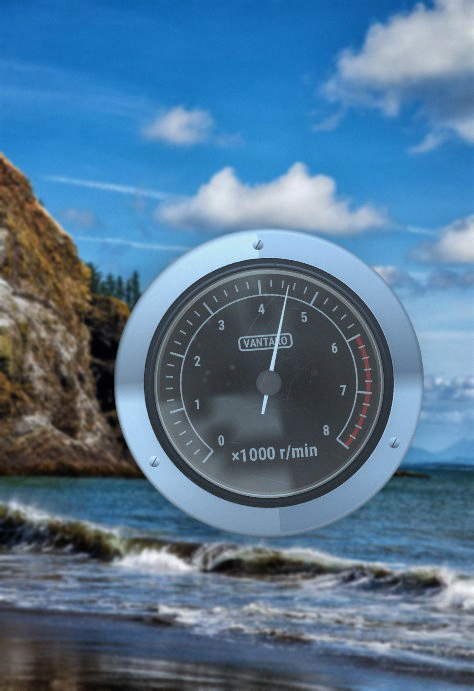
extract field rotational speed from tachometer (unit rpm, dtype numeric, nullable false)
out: 4500 rpm
